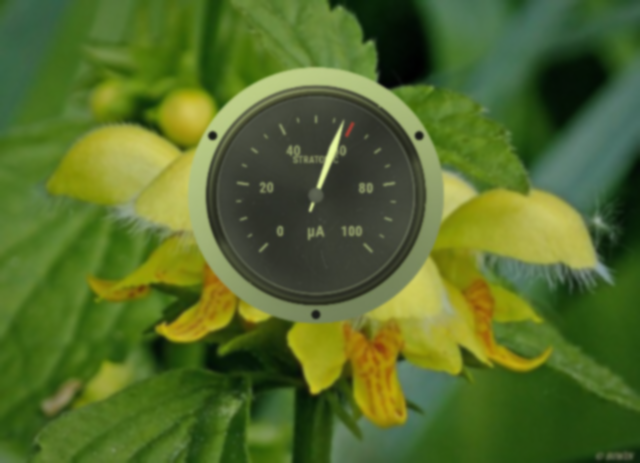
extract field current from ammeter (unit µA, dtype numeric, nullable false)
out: 57.5 µA
